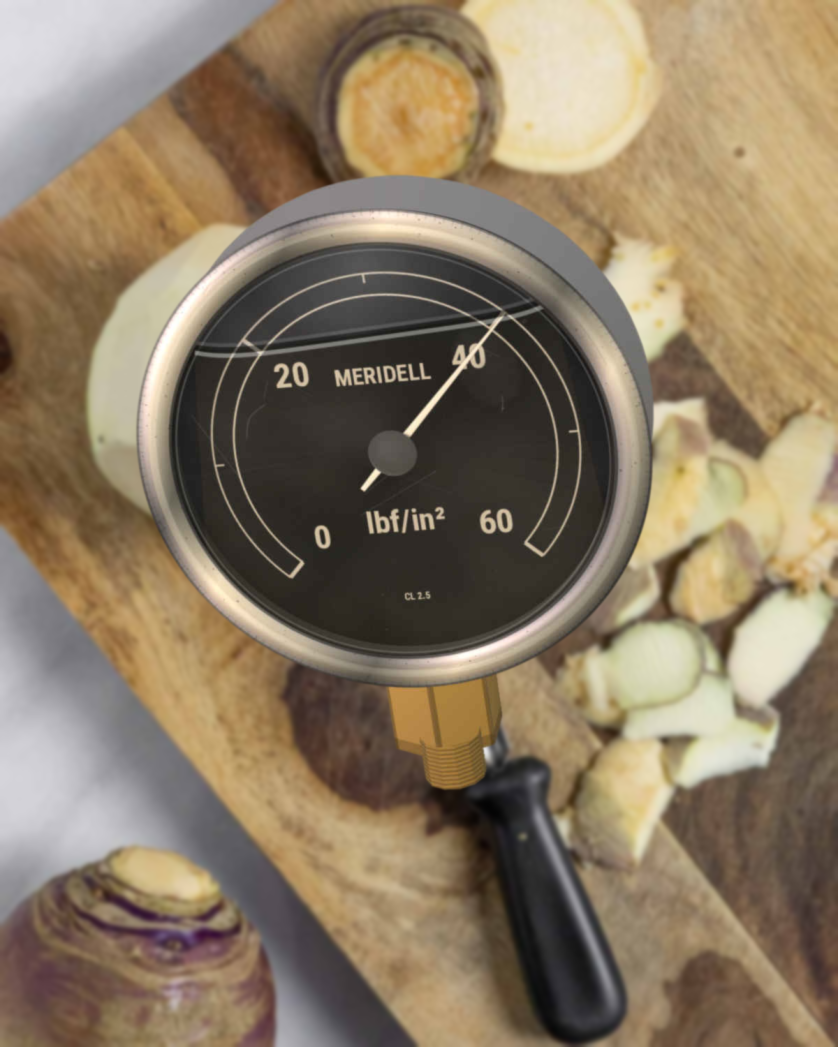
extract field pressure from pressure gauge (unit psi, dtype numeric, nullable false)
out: 40 psi
